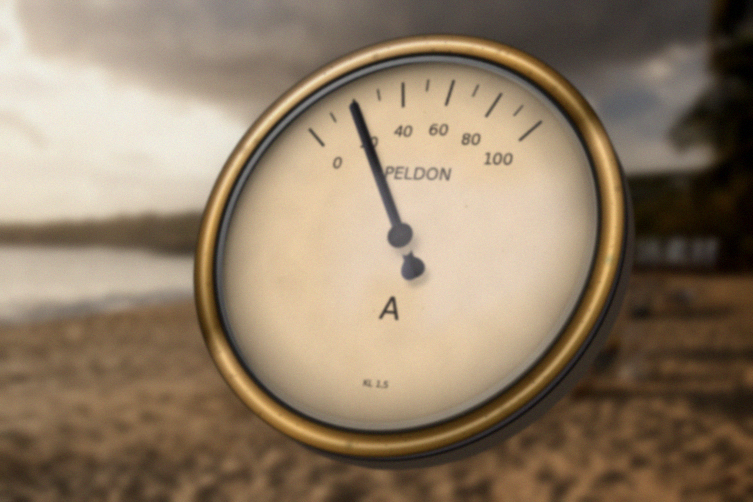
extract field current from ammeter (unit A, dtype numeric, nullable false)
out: 20 A
